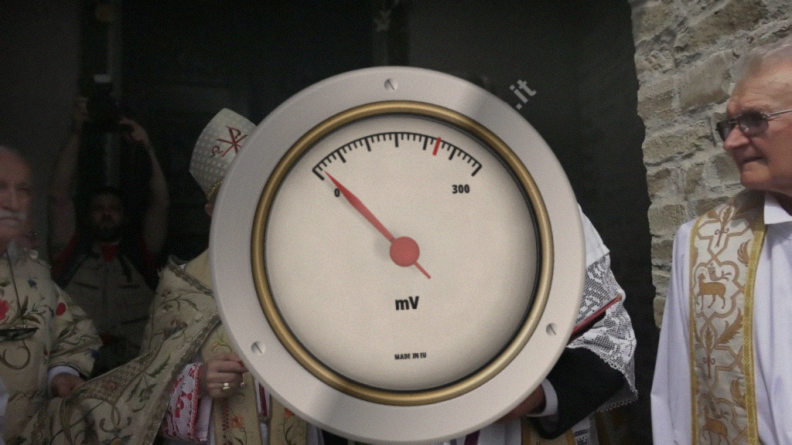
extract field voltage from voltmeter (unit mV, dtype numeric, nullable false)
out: 10 mV
